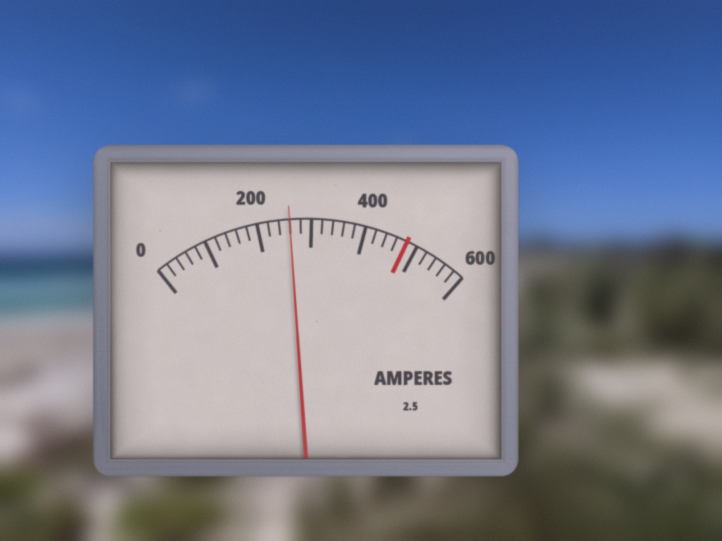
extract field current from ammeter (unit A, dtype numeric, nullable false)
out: 260 A
